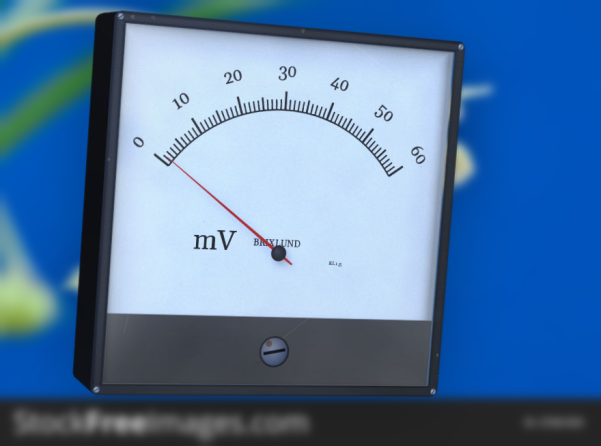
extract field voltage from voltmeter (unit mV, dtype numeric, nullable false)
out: 1 mV
